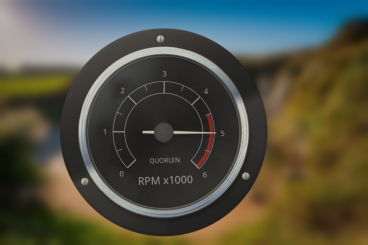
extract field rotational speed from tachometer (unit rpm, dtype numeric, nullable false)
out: 5000 rpm
